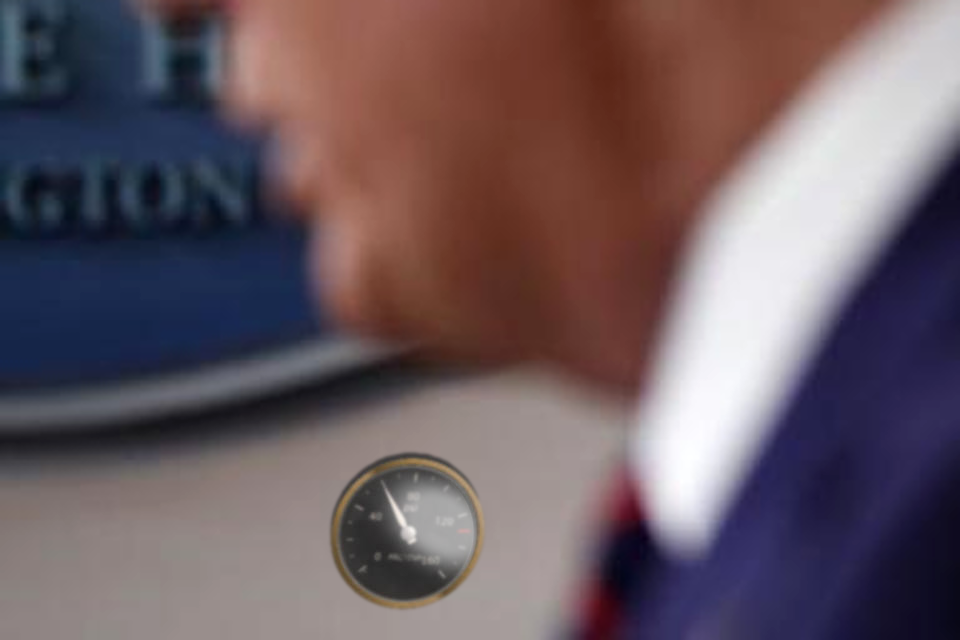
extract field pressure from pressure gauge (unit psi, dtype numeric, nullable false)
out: 60 psi
